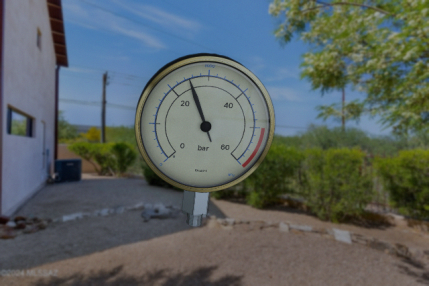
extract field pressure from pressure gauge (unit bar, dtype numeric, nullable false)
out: 25 bar
